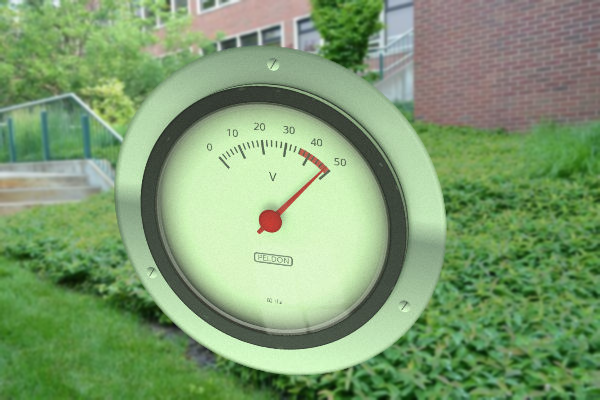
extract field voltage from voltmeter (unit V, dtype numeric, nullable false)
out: 48 V
